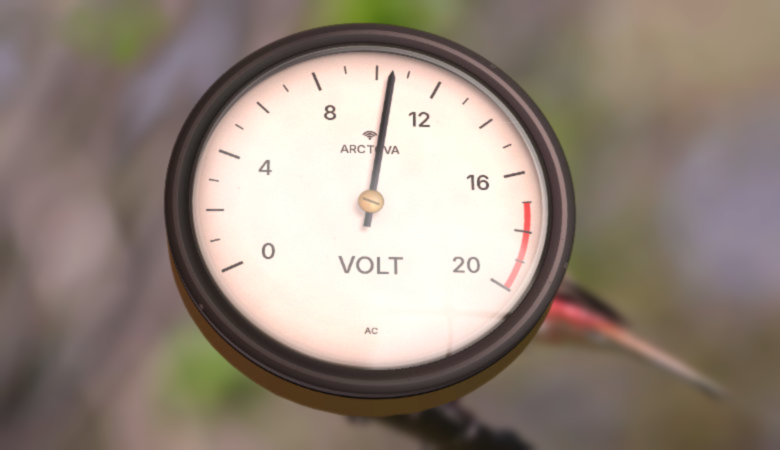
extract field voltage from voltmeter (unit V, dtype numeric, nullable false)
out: 10.5 V
